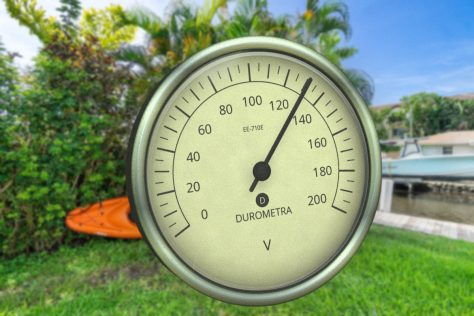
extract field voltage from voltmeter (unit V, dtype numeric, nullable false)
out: 130 V
